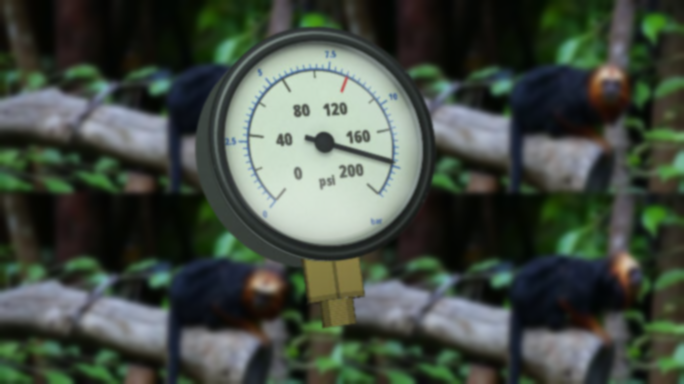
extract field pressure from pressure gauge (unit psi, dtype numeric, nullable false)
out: 180 psi
